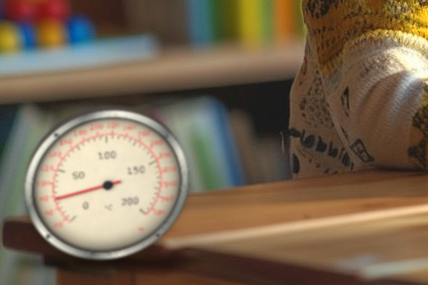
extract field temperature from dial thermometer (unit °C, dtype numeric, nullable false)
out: 25 °C
